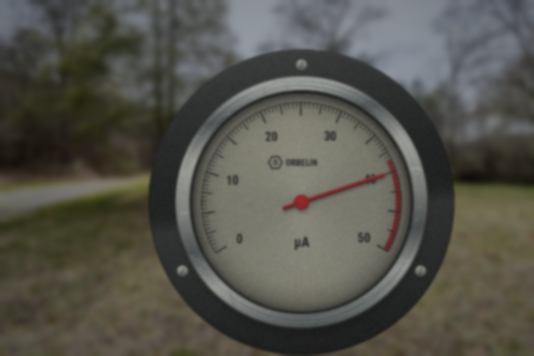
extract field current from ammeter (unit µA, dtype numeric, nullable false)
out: 40 µA
